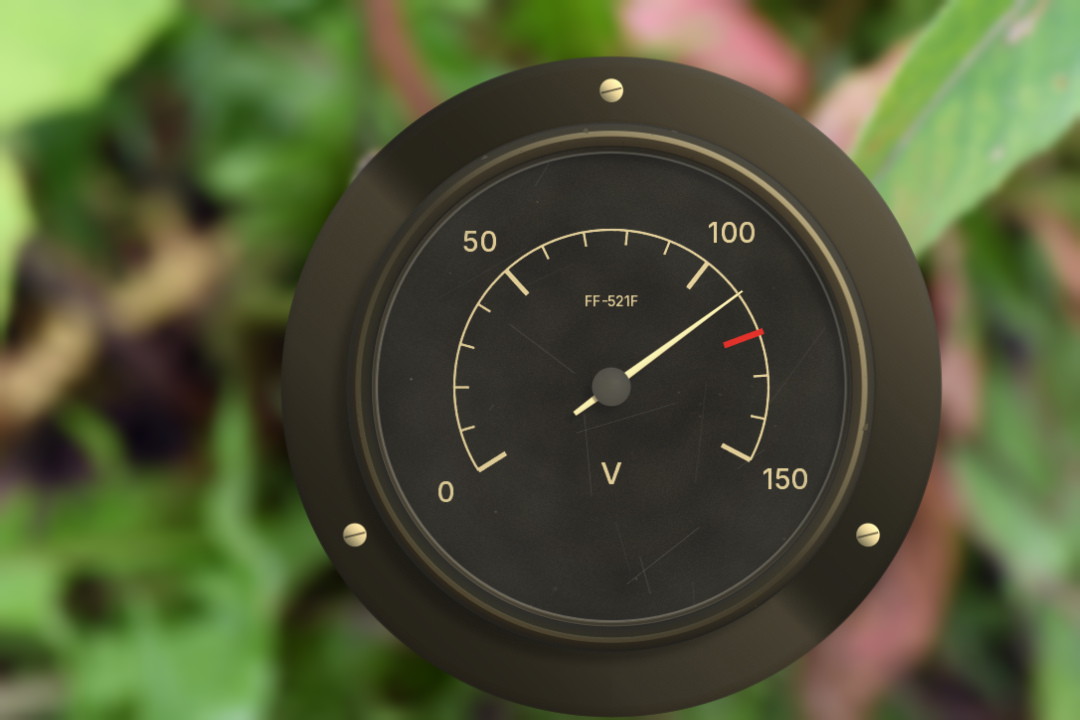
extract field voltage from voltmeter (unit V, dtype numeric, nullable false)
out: 110 V
